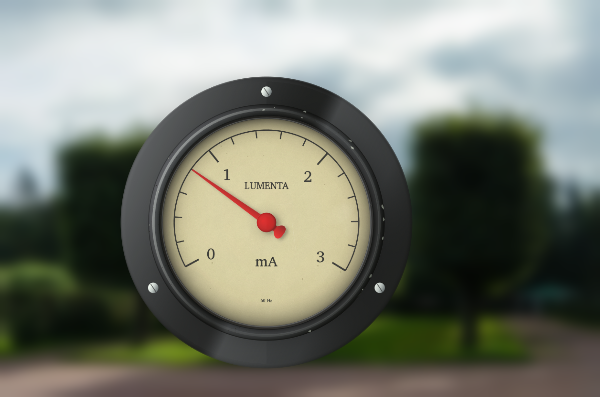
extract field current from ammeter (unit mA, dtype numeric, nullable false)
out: 0.8 mA
